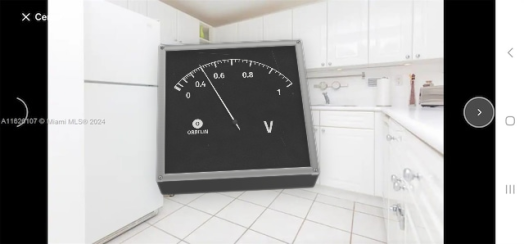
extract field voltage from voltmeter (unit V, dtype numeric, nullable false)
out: 0.5 V
